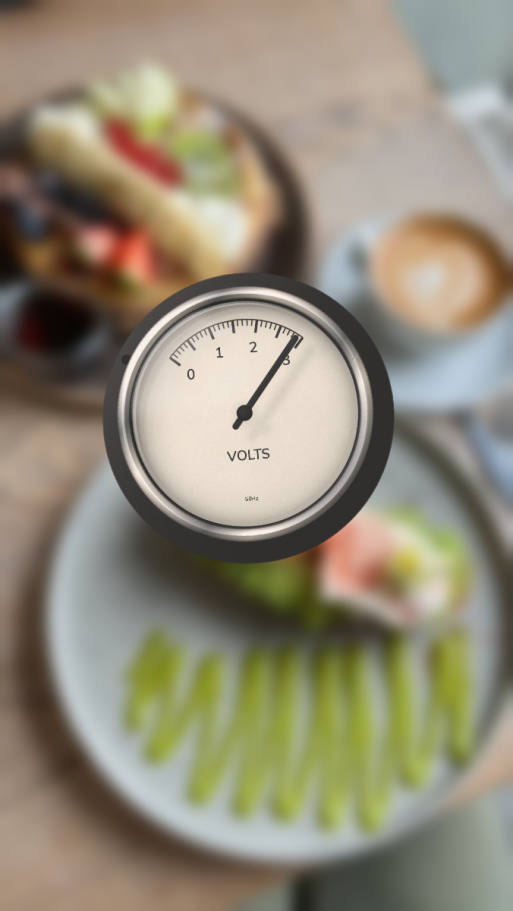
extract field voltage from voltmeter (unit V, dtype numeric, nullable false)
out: 2.9 V
